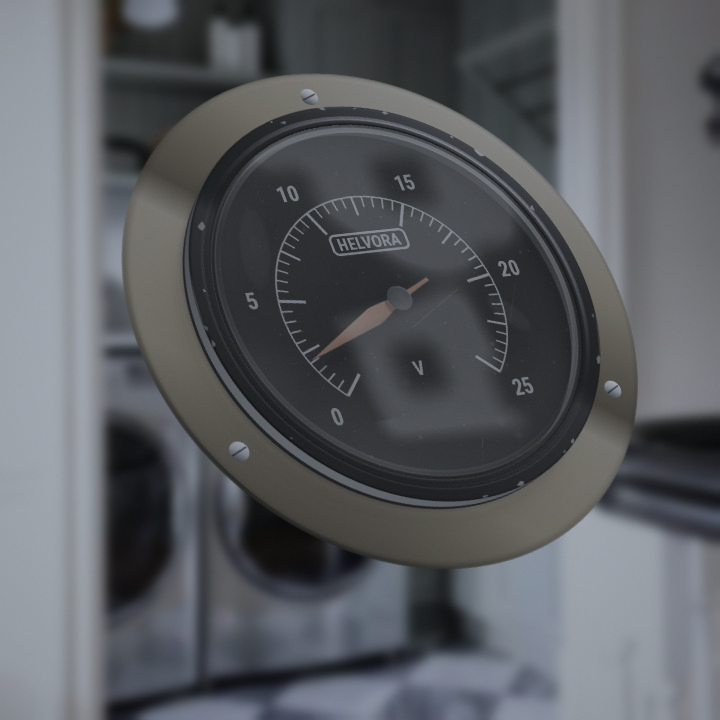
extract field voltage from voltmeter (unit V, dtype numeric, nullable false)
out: 2 V
